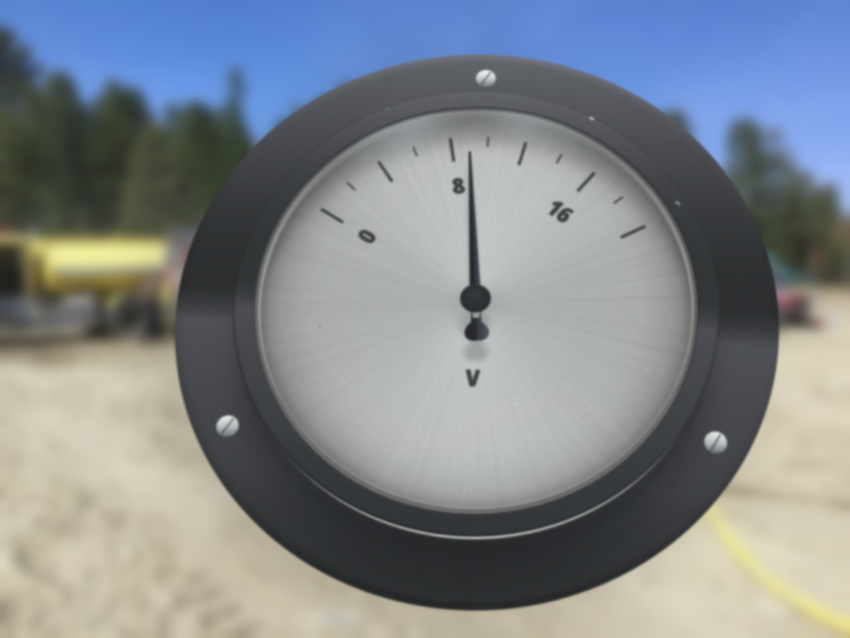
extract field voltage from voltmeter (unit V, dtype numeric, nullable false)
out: 9 V
